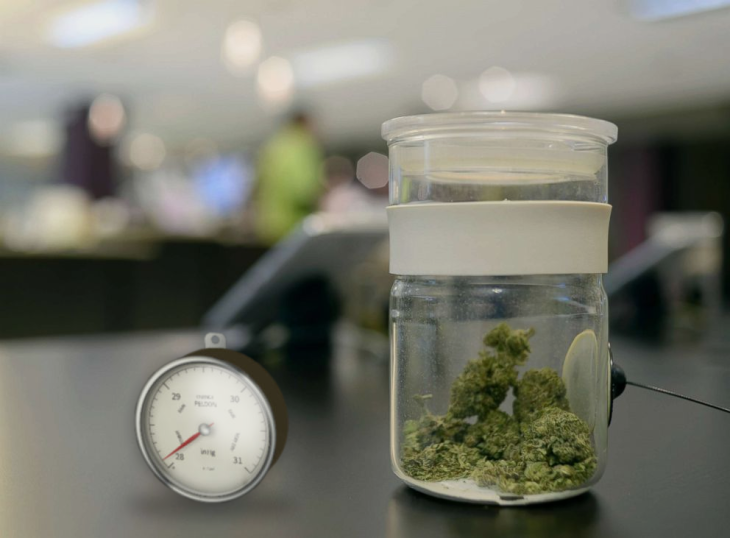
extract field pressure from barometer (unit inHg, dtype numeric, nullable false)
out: 28.1 inHg
